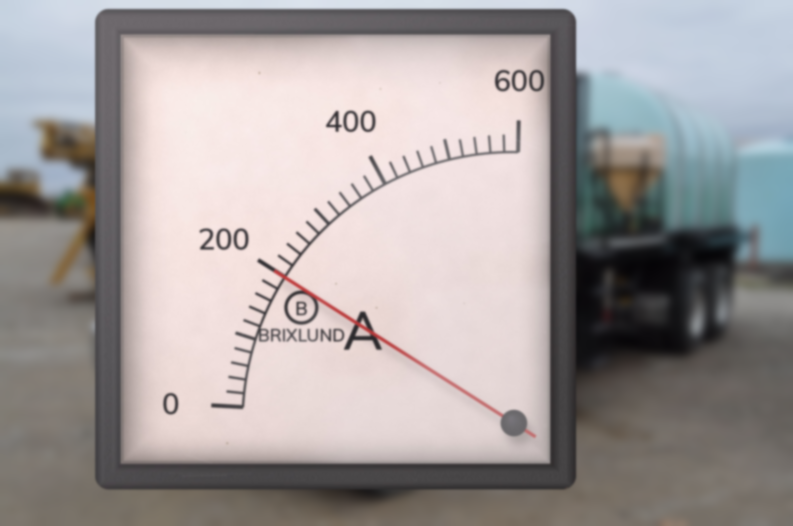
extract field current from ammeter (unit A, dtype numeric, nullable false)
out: 200 A
